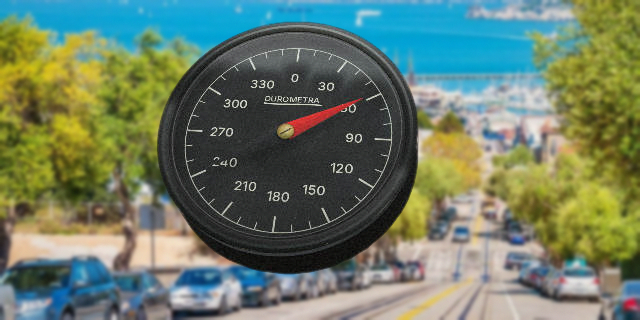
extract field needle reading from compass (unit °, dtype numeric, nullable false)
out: 60 °
